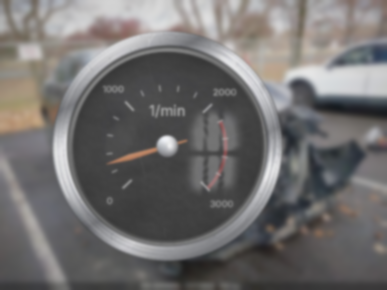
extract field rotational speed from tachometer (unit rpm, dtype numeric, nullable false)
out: 300 rpm
